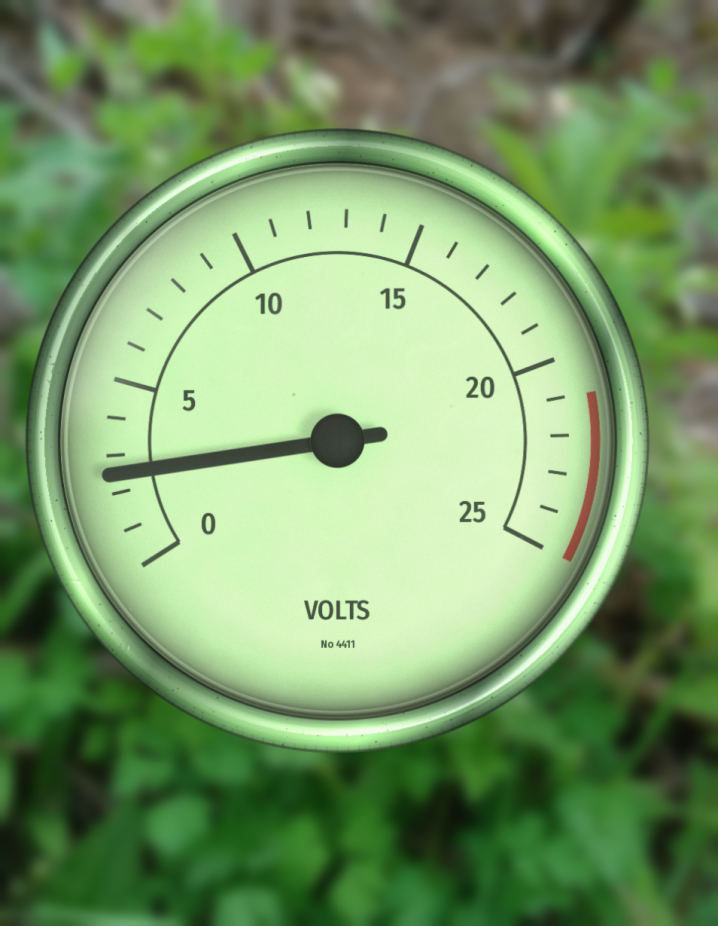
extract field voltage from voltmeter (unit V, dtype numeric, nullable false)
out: 2.5 V
